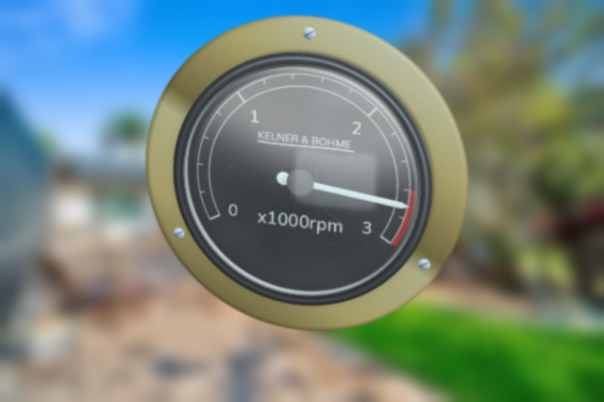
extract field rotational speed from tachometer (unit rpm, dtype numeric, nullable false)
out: 2700 rpm
